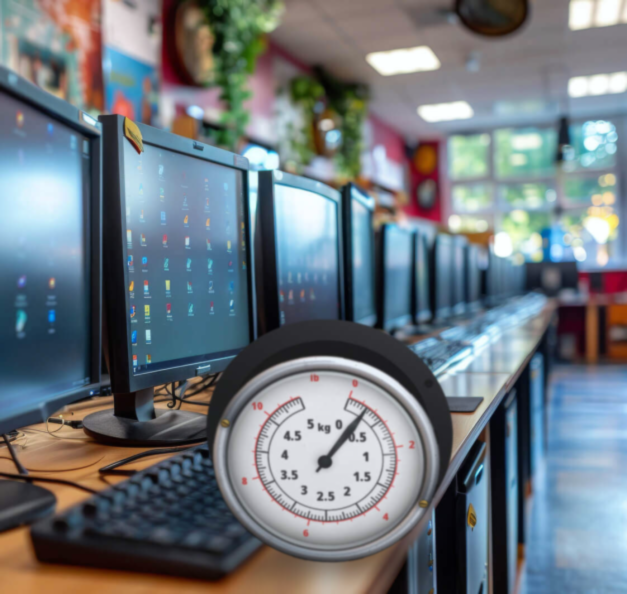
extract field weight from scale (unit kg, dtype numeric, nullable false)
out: 0.25 kg
